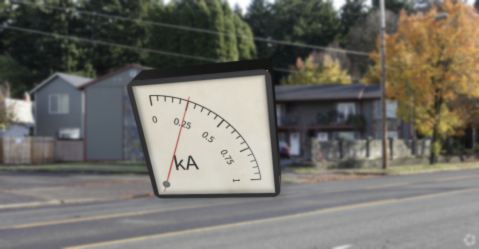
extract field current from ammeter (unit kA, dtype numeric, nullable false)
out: 0.25 kA
